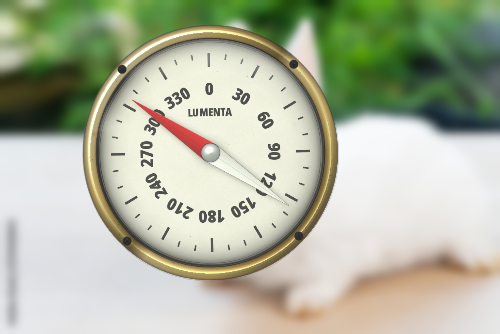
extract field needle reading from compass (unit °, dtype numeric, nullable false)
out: 305 °
